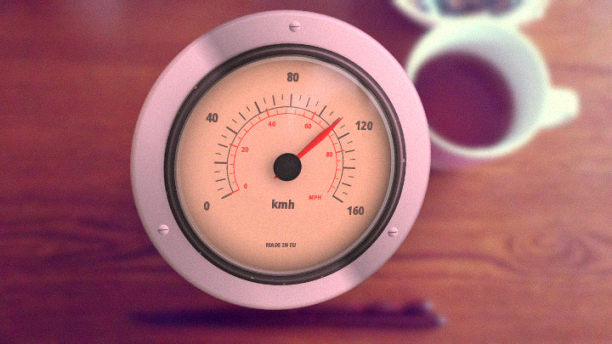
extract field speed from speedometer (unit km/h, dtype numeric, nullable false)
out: 110 km/h
